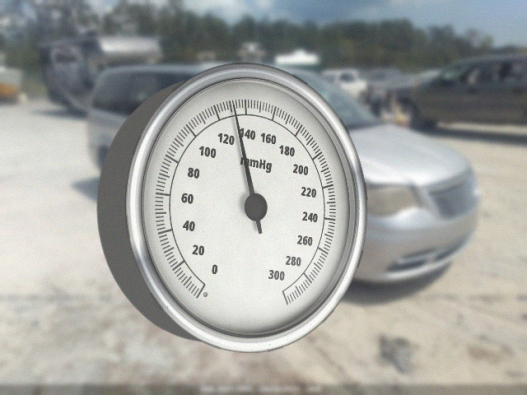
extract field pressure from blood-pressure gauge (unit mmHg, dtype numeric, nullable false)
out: 130 mmHg
